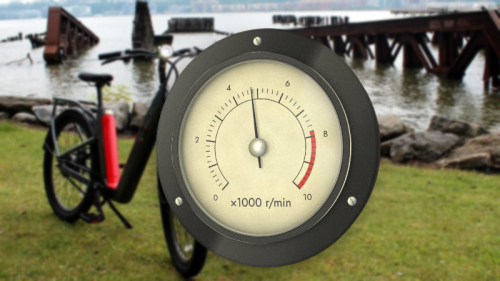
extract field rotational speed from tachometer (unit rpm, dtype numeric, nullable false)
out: 4800 rpm
